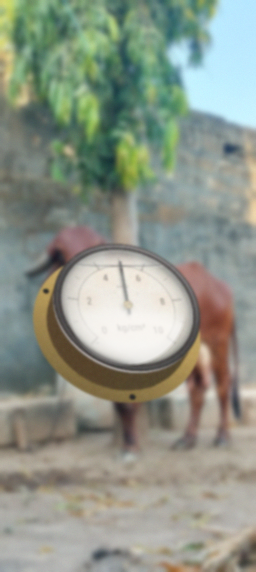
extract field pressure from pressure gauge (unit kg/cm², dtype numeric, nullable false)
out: 5 kg/cm²
